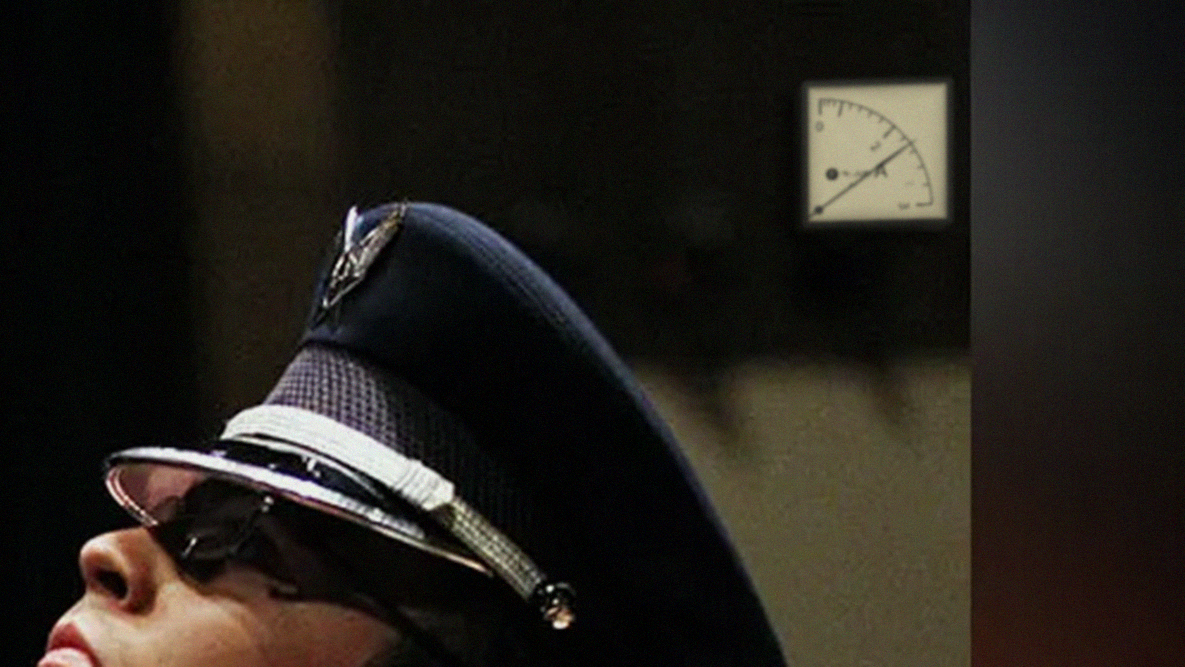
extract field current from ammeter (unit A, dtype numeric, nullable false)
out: 2.3 A
